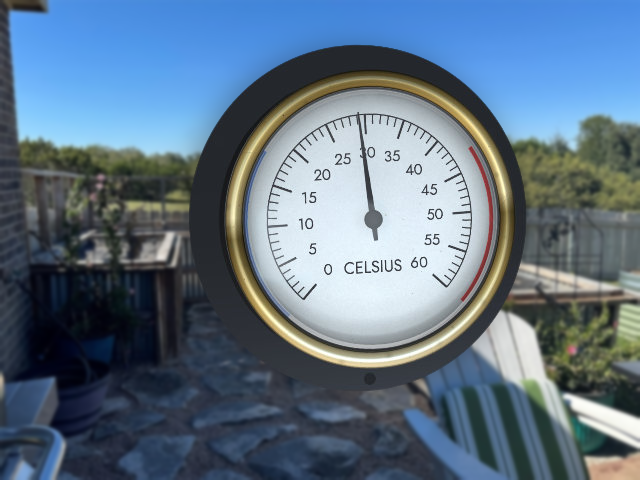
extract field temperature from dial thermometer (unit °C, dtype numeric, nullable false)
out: 29 °C
